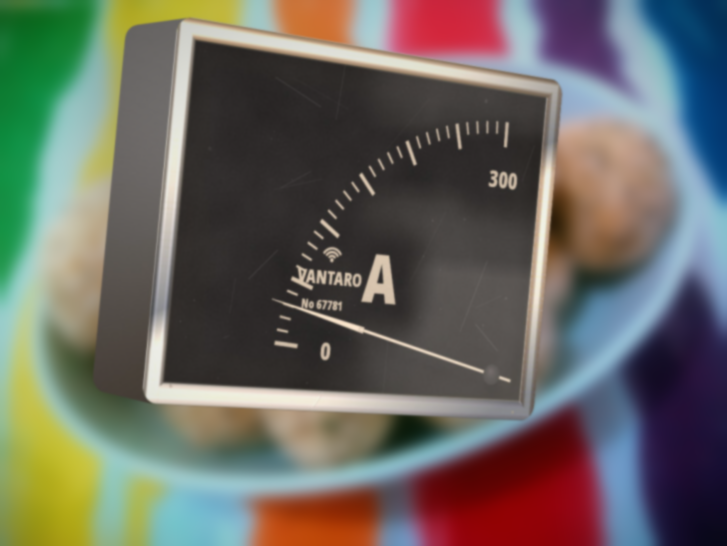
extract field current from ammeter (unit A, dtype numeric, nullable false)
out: 30 A
